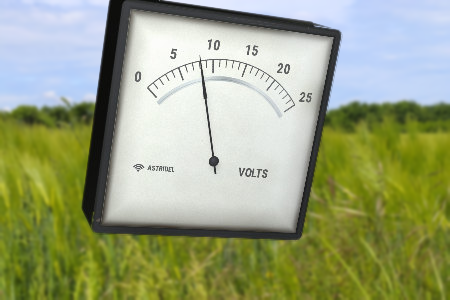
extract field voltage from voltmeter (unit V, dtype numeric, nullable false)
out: 8 V
